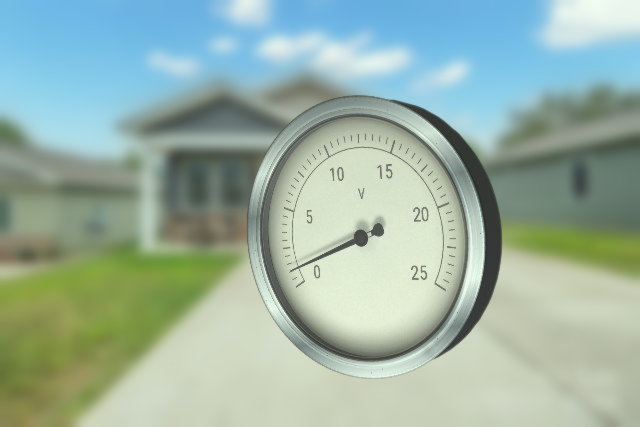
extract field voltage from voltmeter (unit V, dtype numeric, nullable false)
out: 1 V
